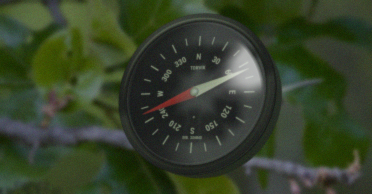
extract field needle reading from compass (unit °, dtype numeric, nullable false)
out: 247.5 °
